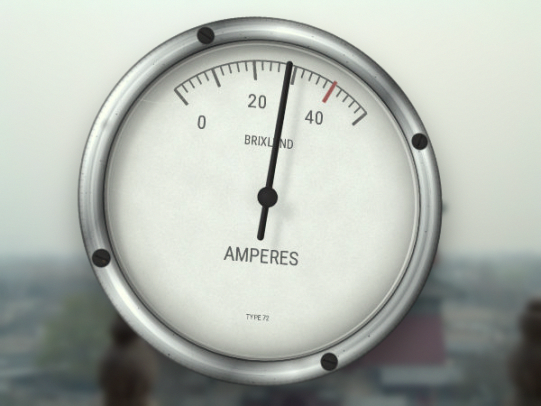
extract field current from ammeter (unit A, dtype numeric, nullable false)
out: 28 A
